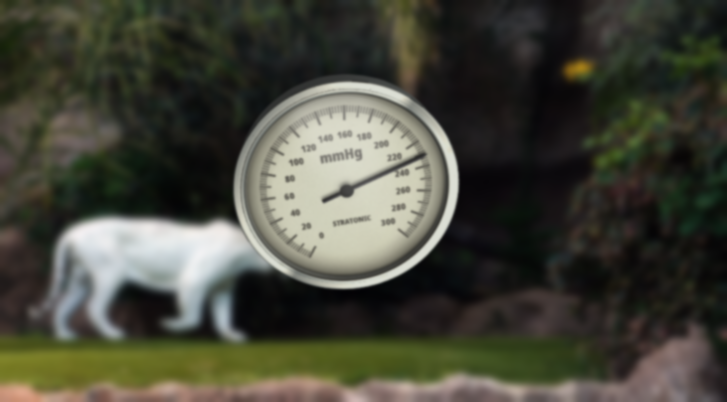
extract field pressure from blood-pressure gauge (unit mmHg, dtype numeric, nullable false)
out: 230 mmHg
